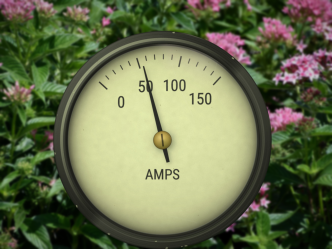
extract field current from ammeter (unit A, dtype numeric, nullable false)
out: 55 A
